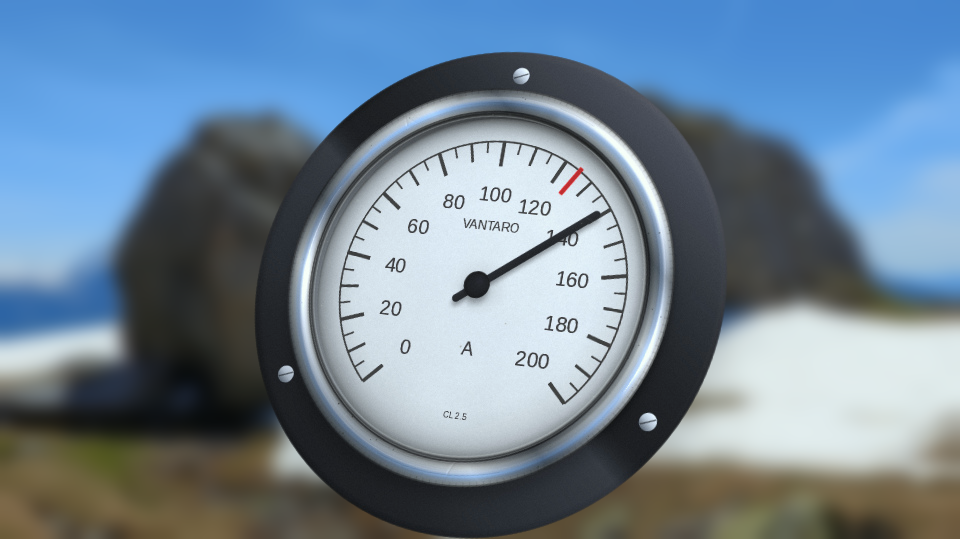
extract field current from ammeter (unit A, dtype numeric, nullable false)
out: 140 A
